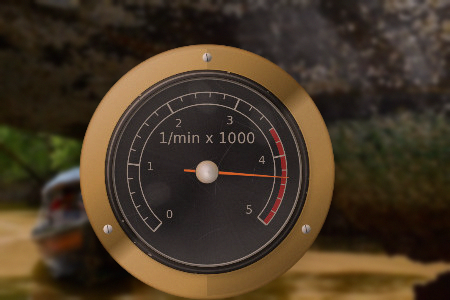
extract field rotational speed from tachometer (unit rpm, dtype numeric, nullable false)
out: 4300 rpm
